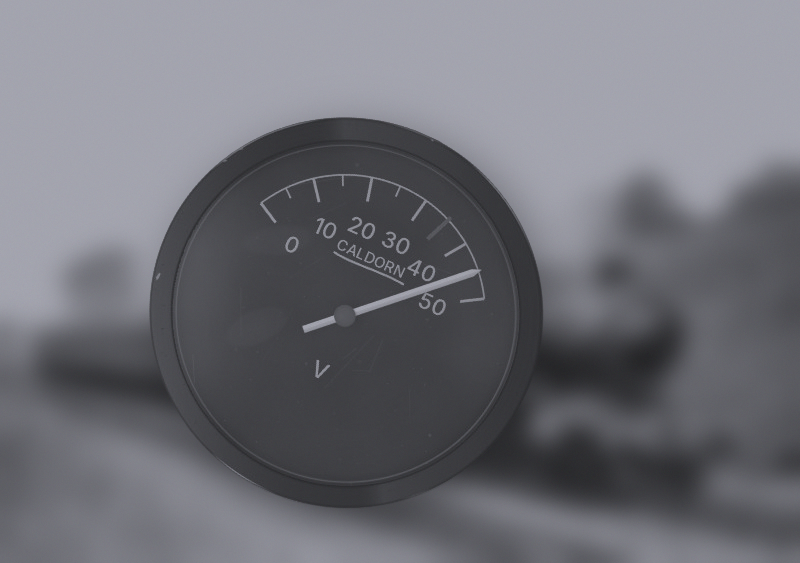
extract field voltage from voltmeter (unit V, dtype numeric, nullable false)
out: 45 V
